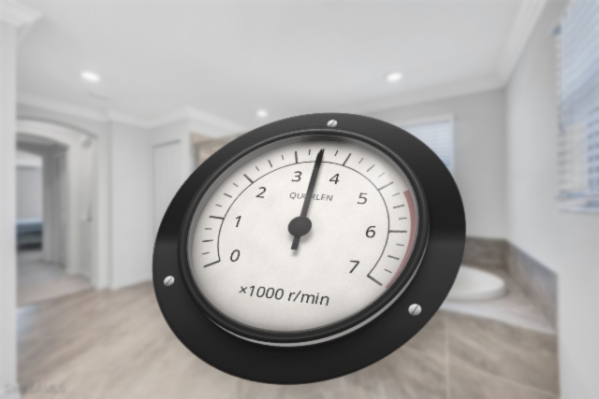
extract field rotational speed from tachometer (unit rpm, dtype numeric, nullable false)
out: 3500 rpm
